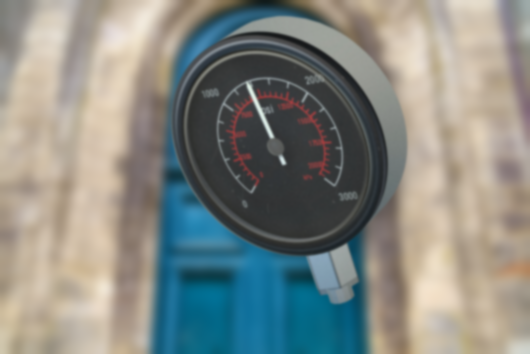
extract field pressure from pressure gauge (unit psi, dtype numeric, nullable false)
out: 1400 psi
